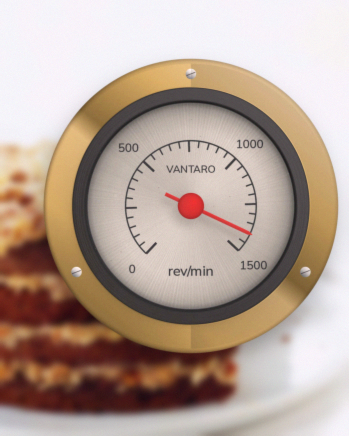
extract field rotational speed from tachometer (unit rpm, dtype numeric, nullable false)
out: 1400 rpm
